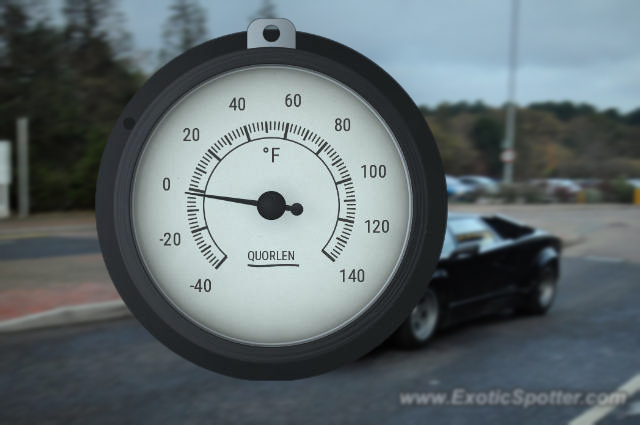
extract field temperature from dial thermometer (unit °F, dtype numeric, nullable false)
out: -2 °F
